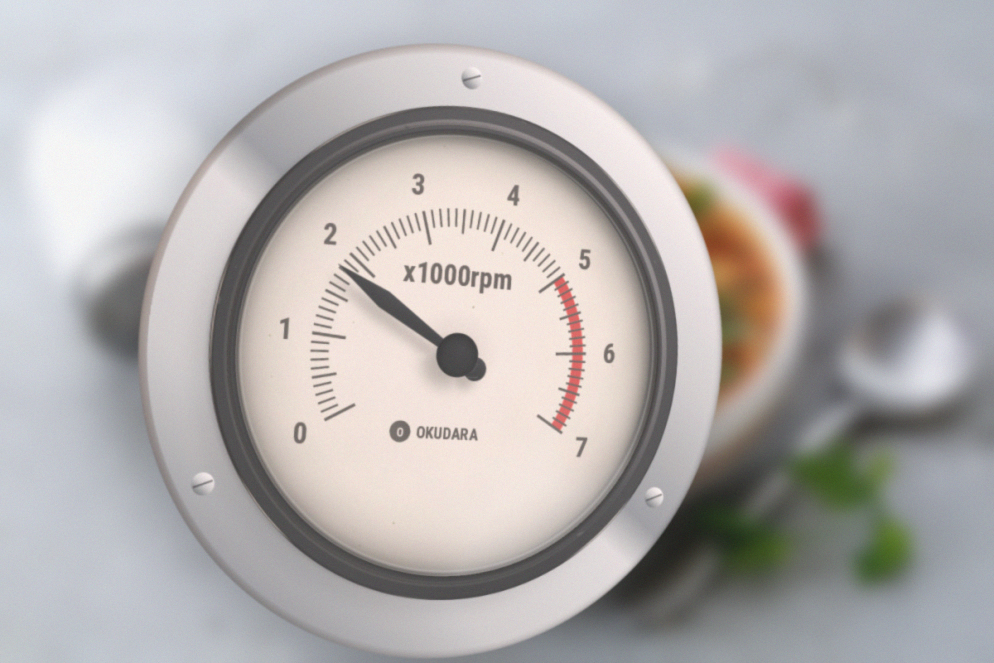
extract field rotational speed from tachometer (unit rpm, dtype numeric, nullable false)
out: 1800 rpm
